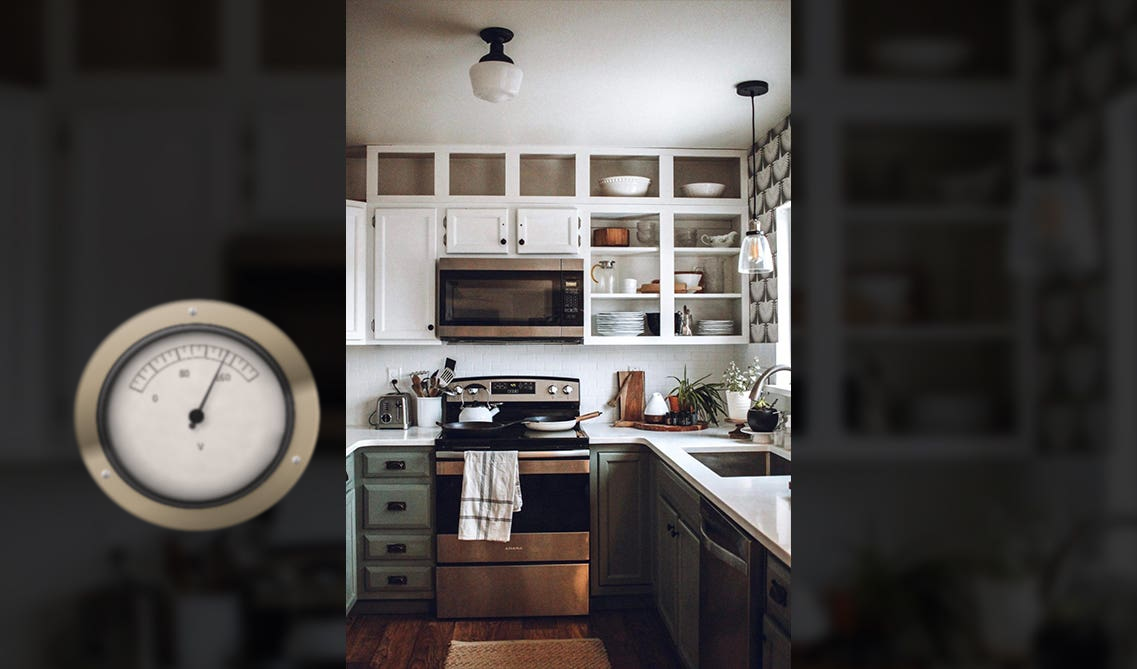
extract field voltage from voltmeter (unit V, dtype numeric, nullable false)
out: 150 V
